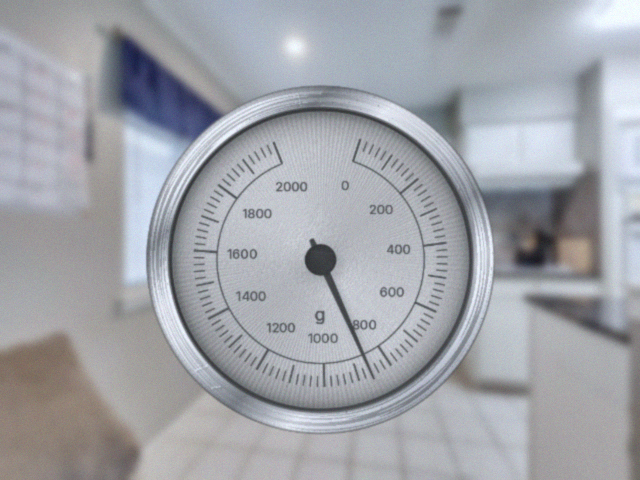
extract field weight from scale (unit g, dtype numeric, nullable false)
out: 860 g
